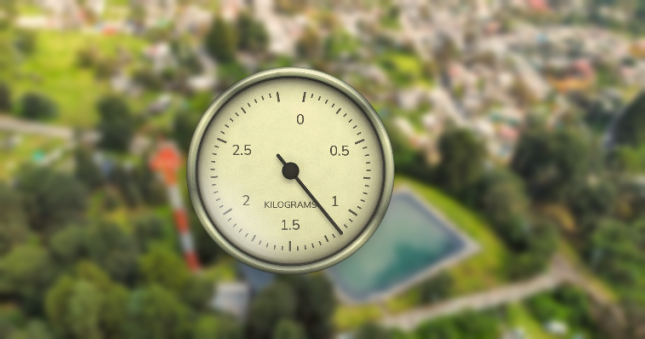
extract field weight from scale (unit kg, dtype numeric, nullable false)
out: 1.15 kg
